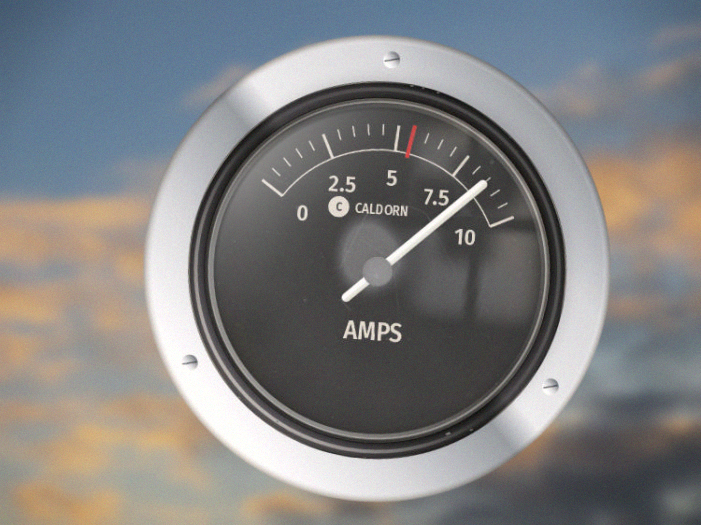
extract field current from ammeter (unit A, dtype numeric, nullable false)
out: 8.5 A
